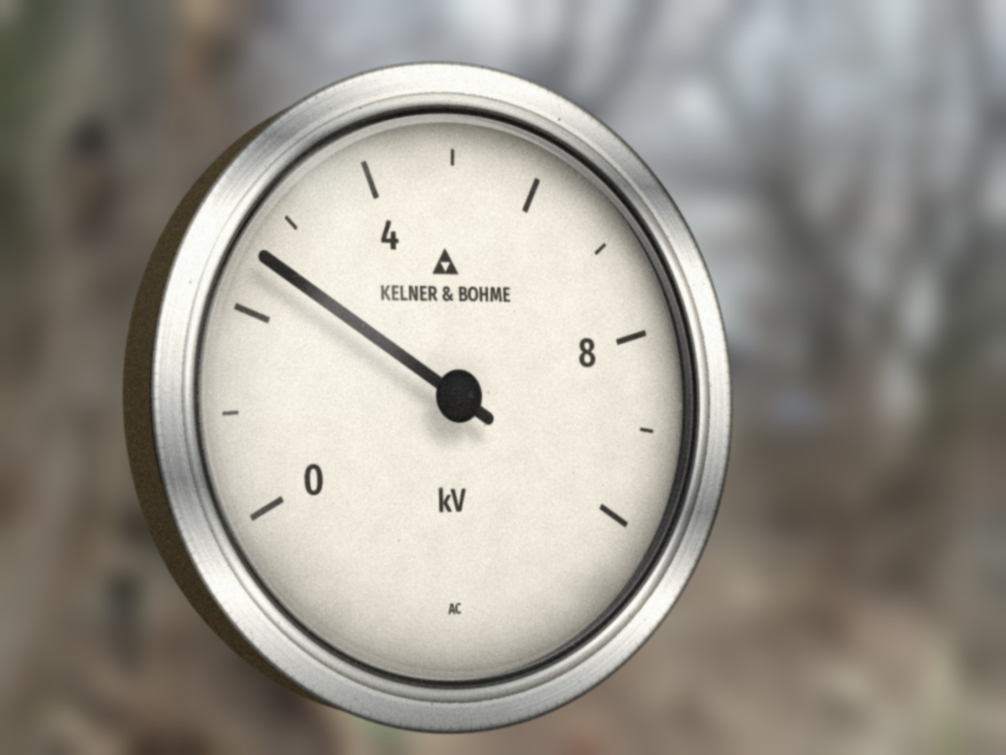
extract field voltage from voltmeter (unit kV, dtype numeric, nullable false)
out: 2.5 kV
